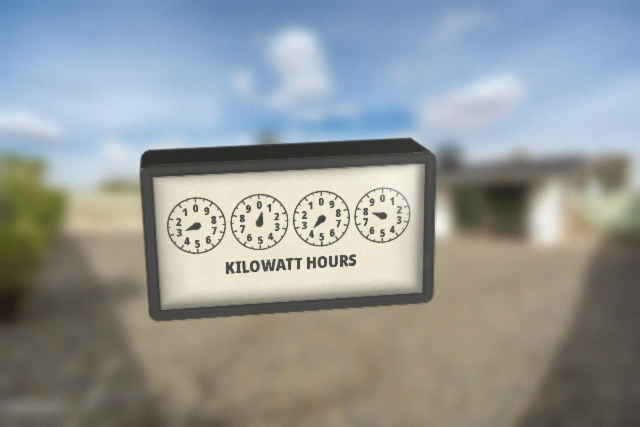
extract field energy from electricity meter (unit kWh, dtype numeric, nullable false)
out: 3038 kWh
